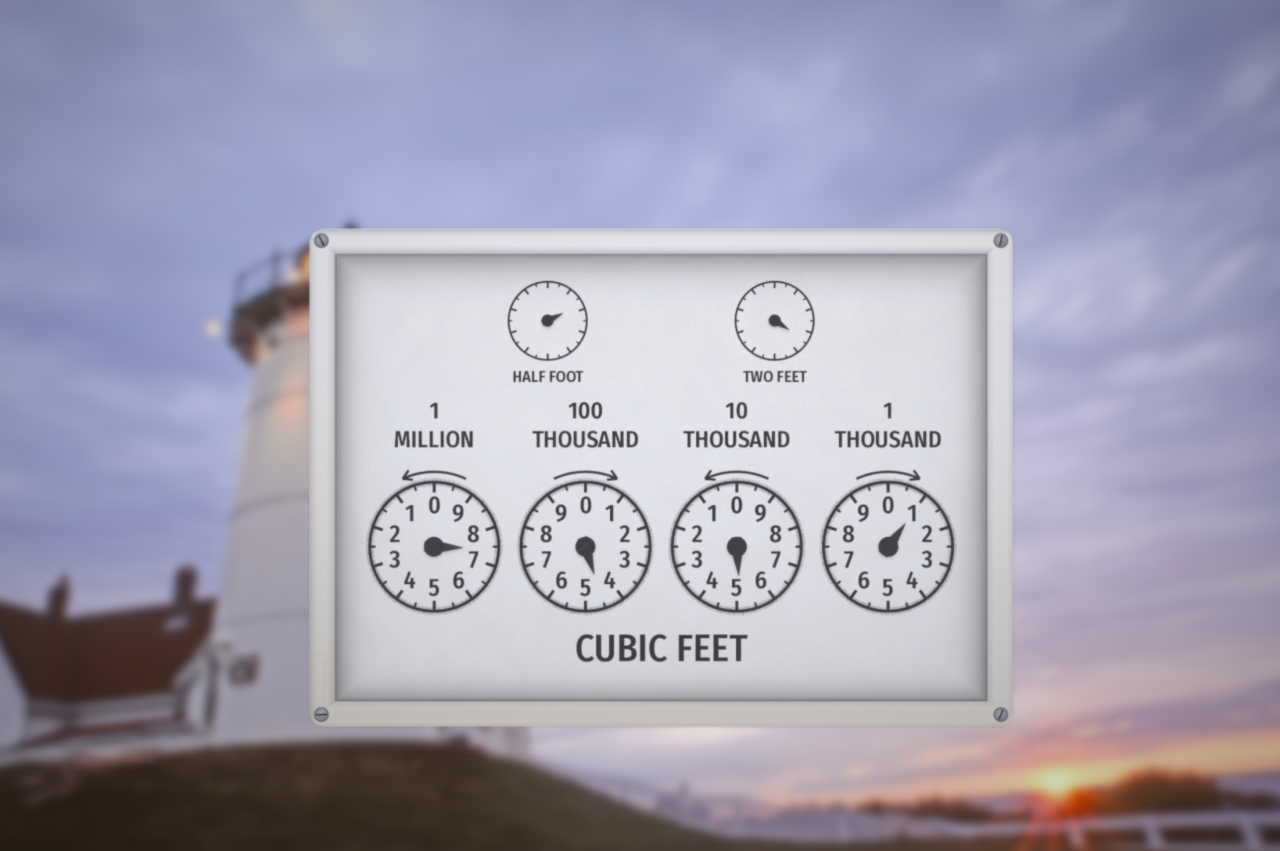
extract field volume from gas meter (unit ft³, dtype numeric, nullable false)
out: 745100 ft³
